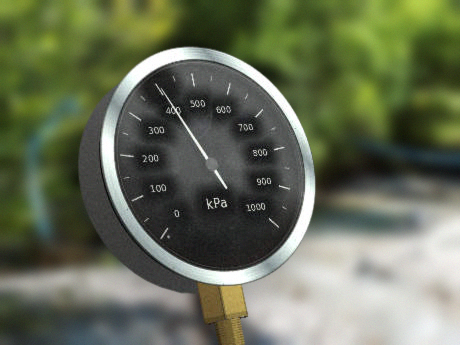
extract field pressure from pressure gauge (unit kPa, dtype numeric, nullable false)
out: 400 kPa
